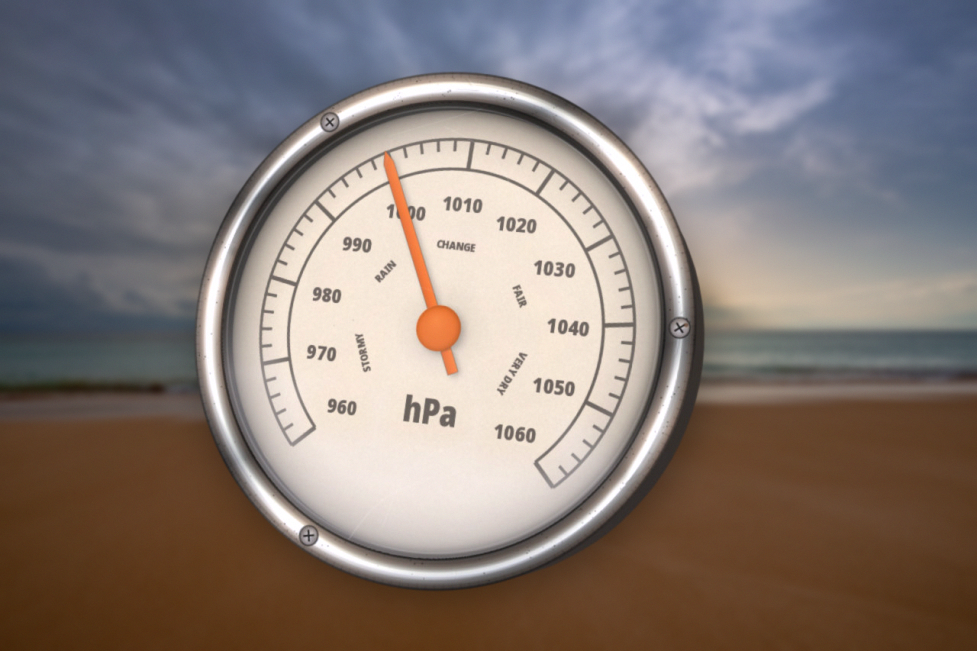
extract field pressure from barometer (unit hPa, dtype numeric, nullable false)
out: 1000 hPa
